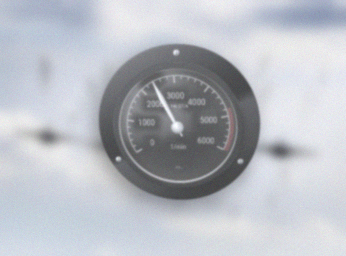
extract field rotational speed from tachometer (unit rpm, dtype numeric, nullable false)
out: 2400 rpm
